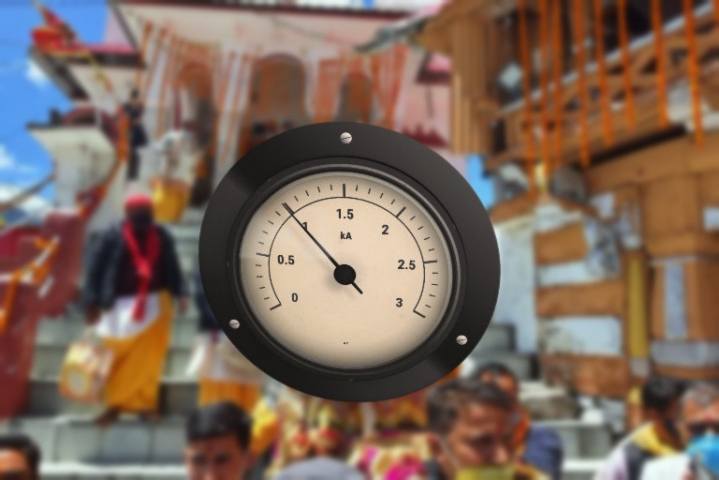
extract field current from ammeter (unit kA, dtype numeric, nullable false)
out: 1 kA
